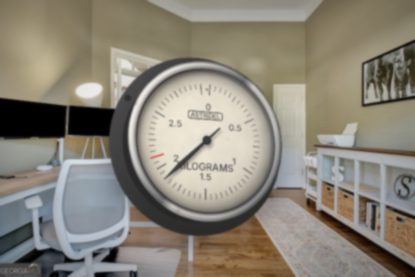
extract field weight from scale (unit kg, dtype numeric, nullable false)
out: 1.9 kg
